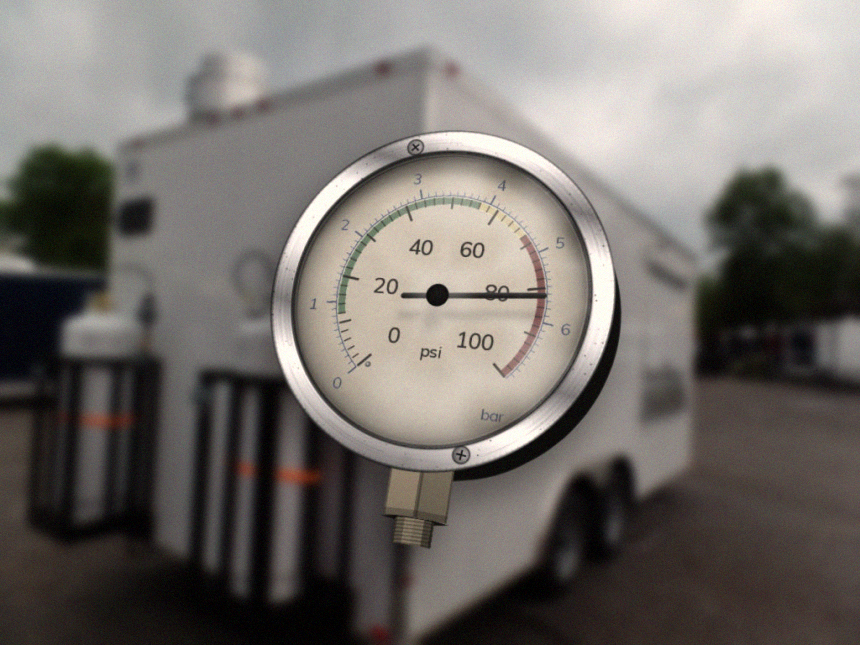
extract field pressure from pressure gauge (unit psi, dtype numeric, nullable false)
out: 82 psi
